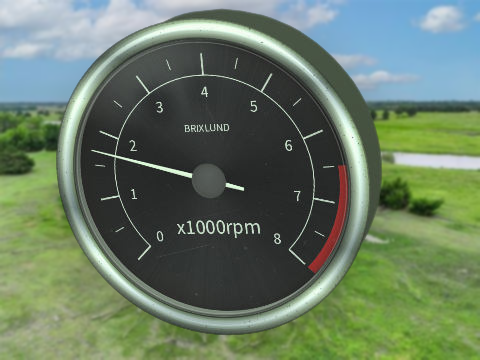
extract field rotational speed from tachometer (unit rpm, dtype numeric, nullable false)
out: 1750 rpm
